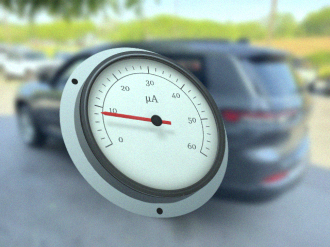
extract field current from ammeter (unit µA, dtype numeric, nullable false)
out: 8 µA
